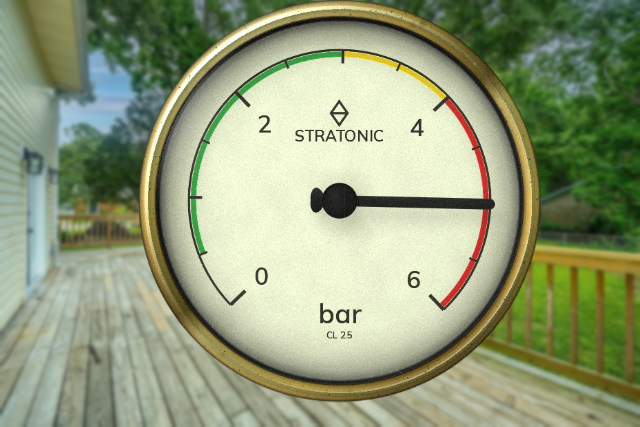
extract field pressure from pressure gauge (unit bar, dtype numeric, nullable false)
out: 5 bar
